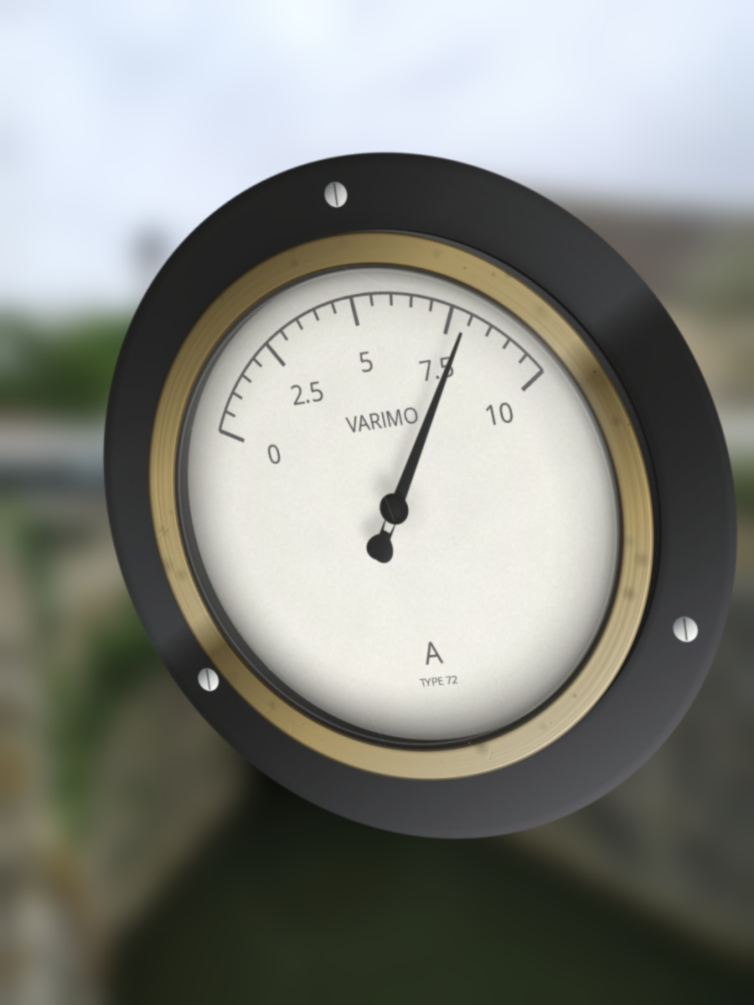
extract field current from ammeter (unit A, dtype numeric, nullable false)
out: 8 A
